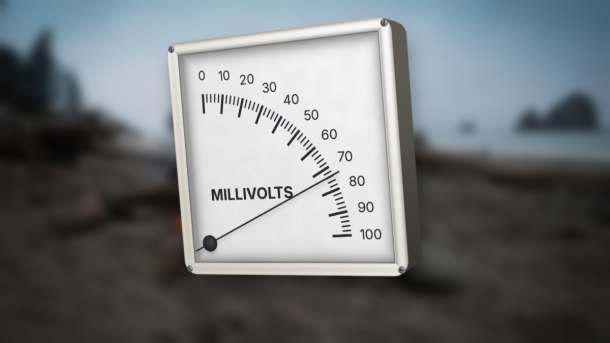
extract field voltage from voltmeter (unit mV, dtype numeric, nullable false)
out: 74 mV
